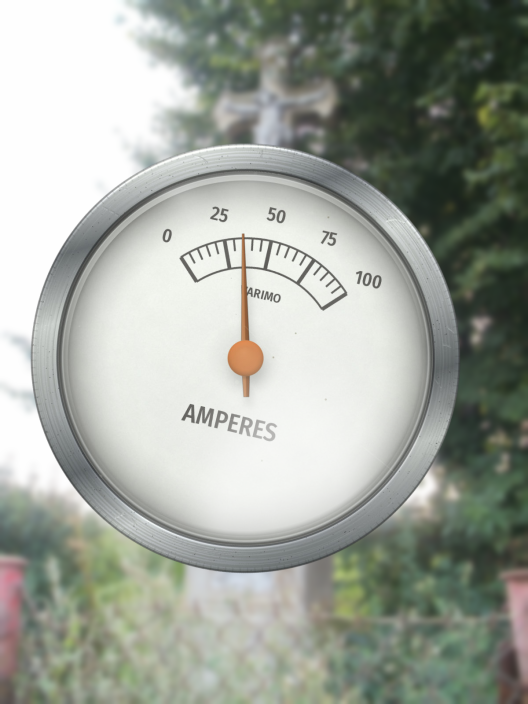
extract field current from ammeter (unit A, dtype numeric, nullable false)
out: 35 A
